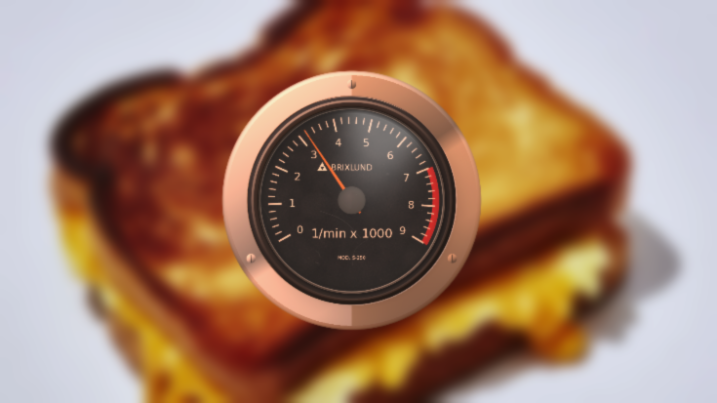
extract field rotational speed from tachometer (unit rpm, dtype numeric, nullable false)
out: 3200 rpm
